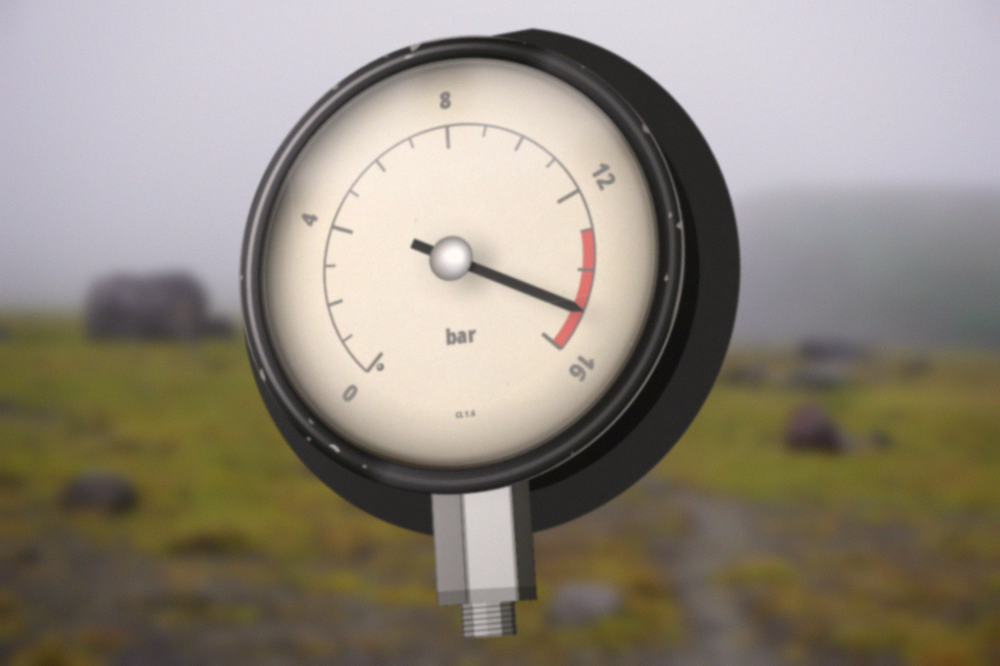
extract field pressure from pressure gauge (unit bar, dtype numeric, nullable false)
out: 15 bar
